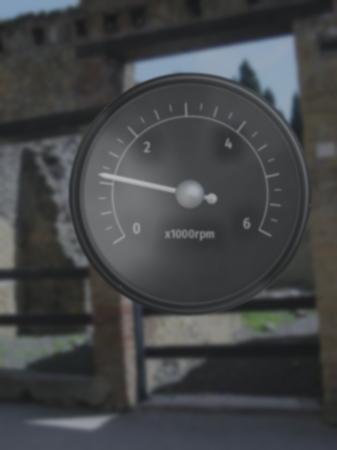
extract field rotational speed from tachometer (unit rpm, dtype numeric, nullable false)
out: 1125 rpm
